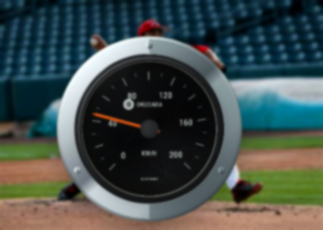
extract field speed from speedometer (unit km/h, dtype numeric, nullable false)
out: 45 km/h
